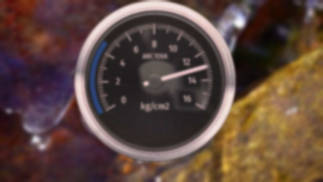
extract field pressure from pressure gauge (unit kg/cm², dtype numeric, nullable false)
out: 13 kg/cm²
